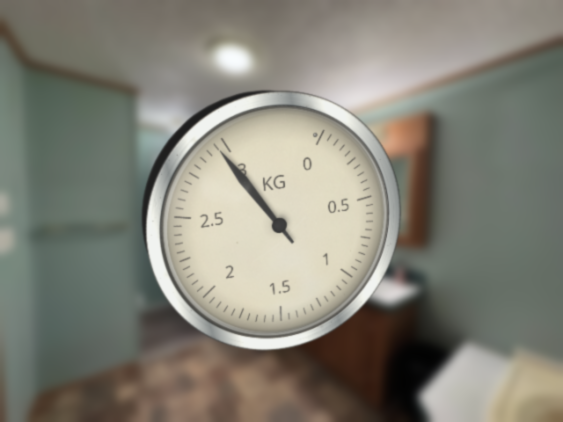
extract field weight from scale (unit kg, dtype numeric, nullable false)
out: 2.95 kg
